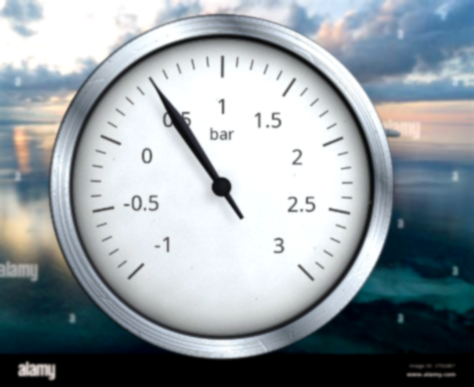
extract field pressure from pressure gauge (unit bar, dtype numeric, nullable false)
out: 0.5 bar
